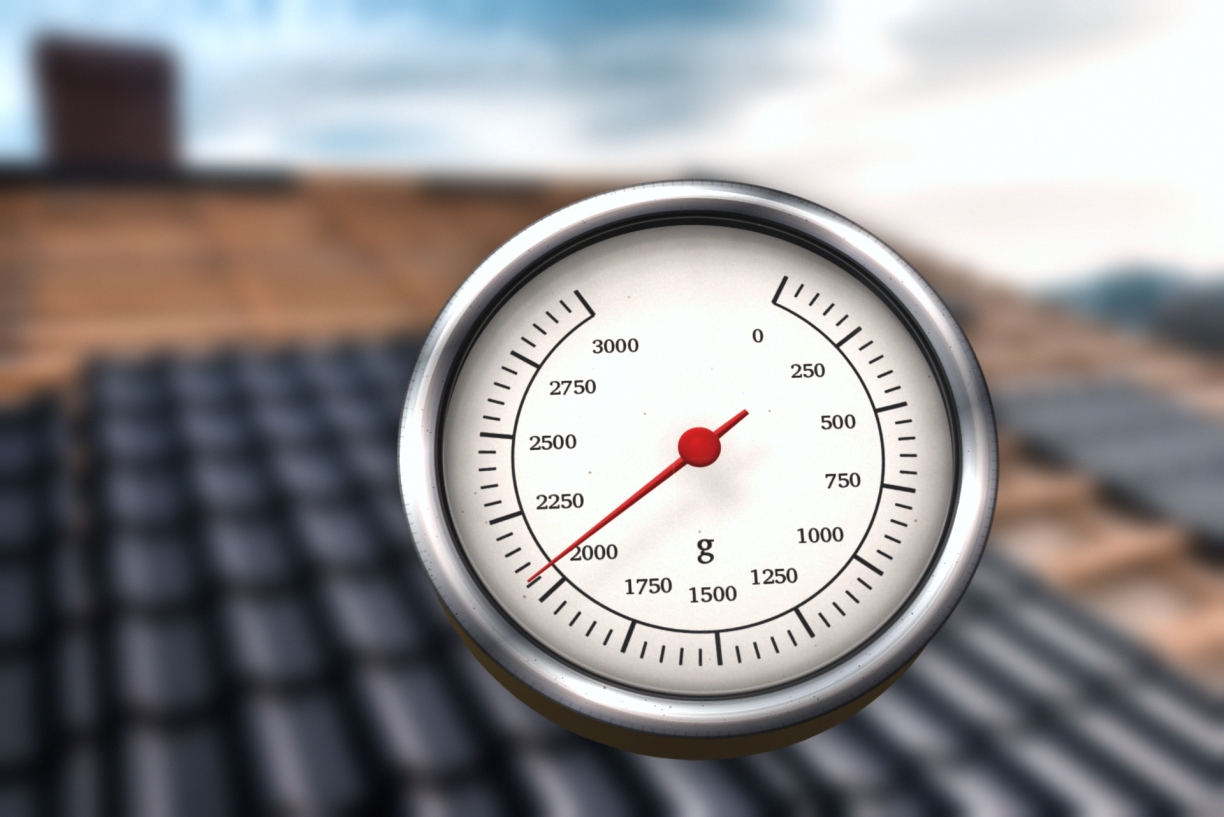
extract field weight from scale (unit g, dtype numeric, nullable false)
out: 2050 g
